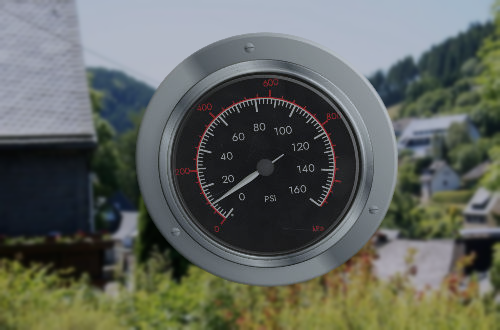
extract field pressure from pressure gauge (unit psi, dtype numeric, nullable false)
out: 10 psi
